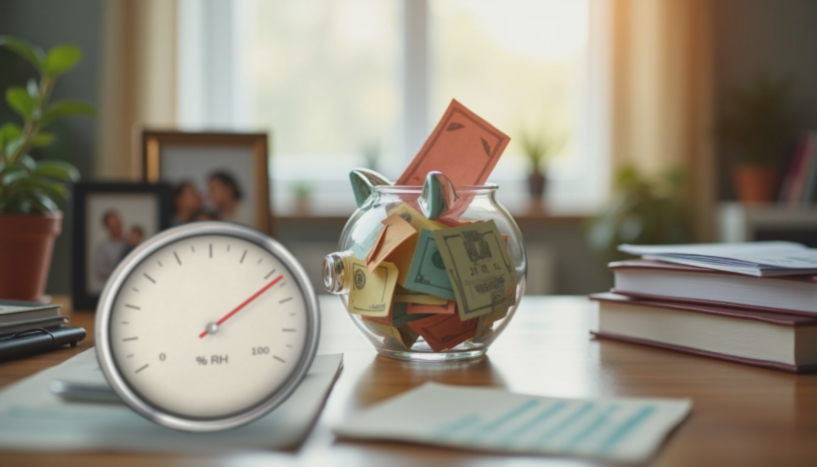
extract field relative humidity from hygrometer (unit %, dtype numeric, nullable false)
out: 72.5 %
